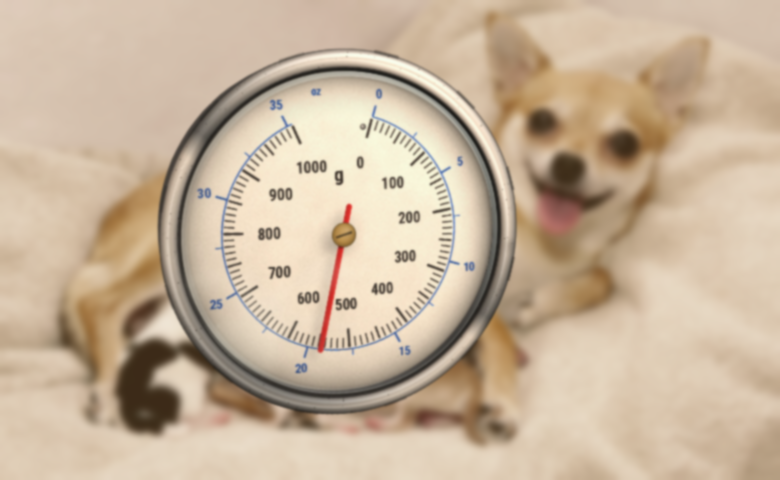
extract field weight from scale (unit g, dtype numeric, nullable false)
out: 550 g
